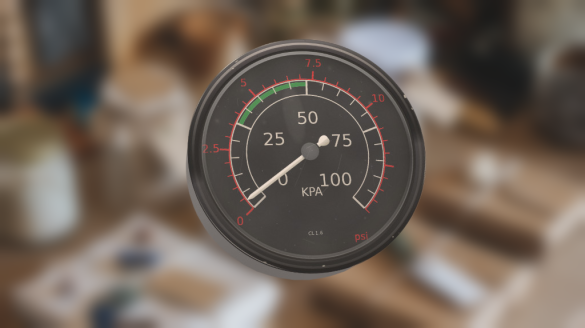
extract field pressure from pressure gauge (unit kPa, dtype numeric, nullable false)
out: 2.5 kPa
